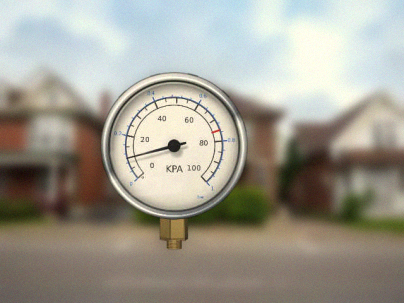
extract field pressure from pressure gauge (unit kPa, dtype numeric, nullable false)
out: 10 kPa
